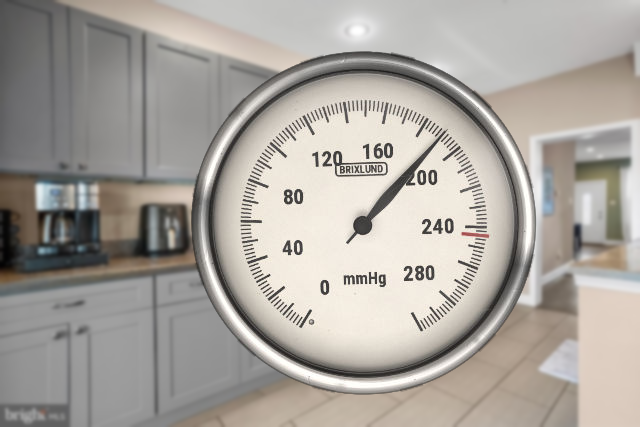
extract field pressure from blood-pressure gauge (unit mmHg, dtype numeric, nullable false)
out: 190 mmHg
